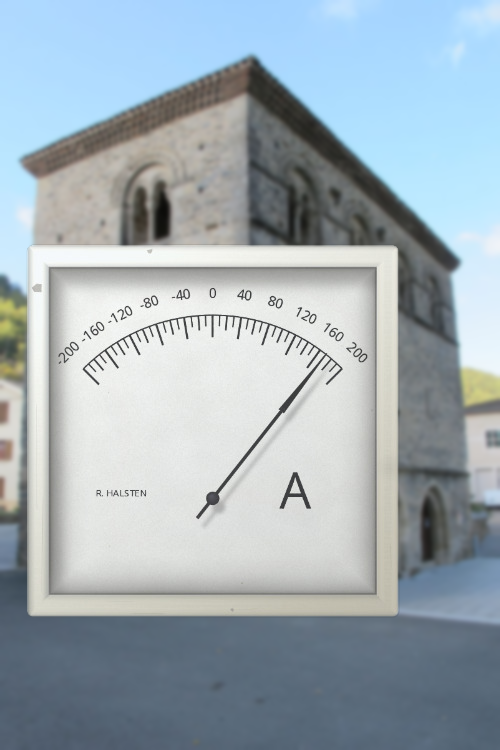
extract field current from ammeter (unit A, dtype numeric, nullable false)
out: 170 A
